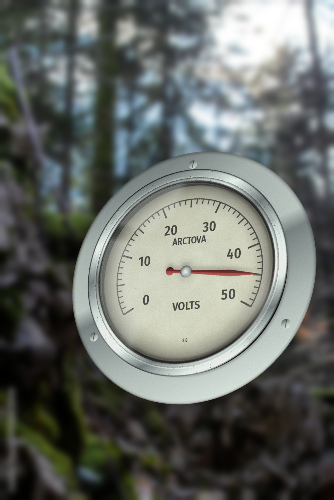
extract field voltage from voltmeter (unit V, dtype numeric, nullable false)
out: 45 V
